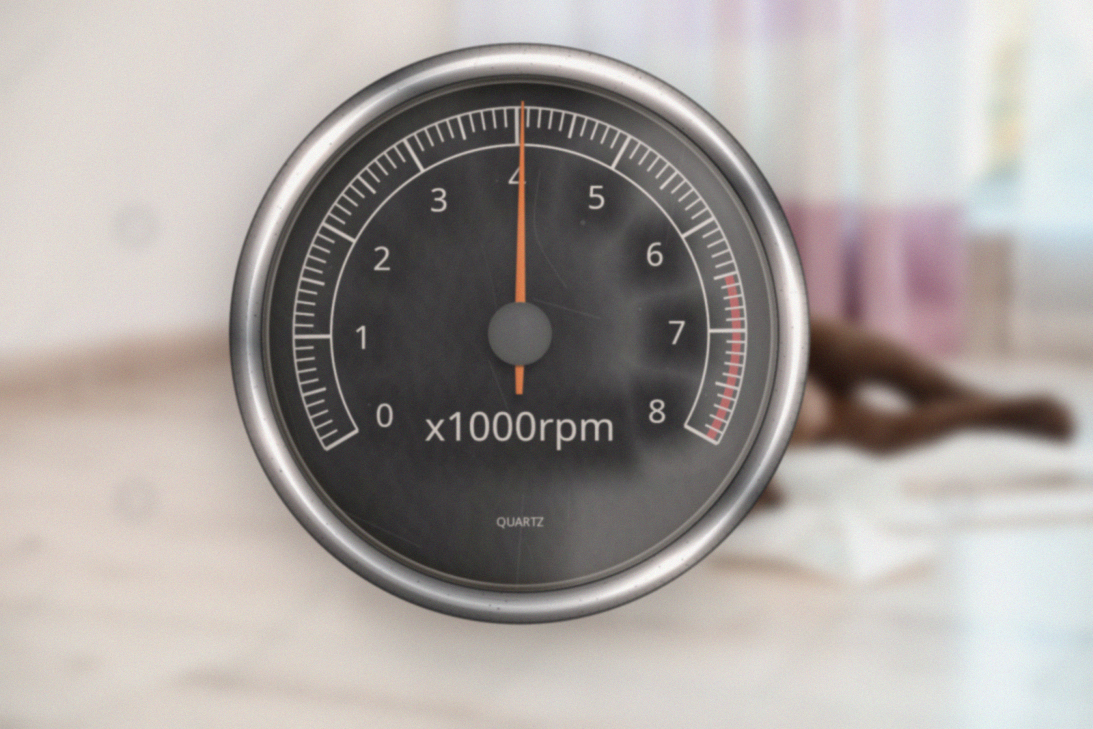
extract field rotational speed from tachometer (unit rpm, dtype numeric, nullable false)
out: 4050 rpm
